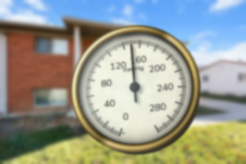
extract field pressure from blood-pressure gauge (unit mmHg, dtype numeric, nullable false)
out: 150 mmHg
